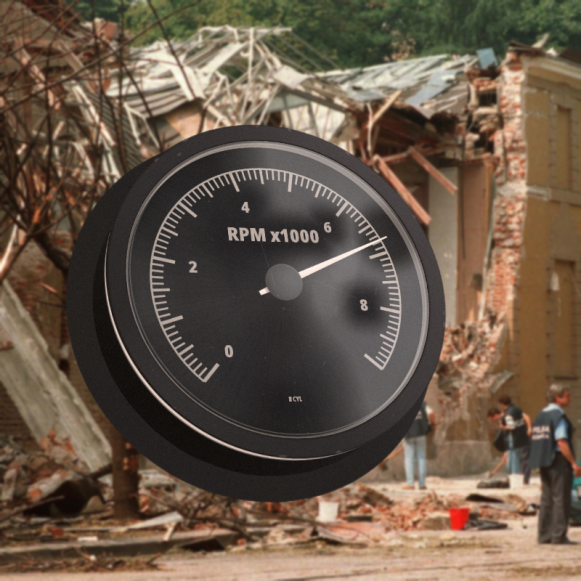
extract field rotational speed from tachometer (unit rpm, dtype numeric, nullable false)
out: 6800 rpm
